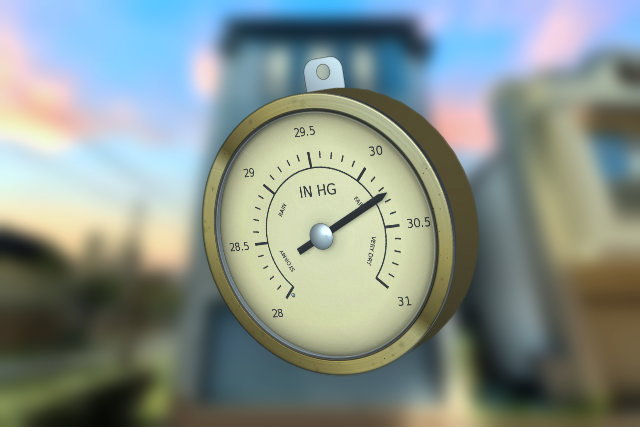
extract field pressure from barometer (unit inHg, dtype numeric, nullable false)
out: 30.25 inHg
